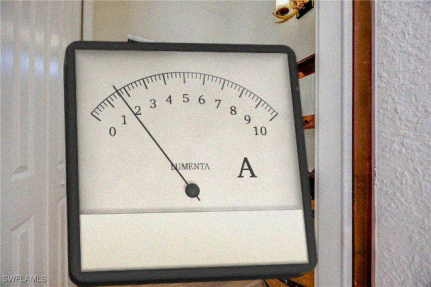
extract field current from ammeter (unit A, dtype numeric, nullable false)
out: 1.6 A
